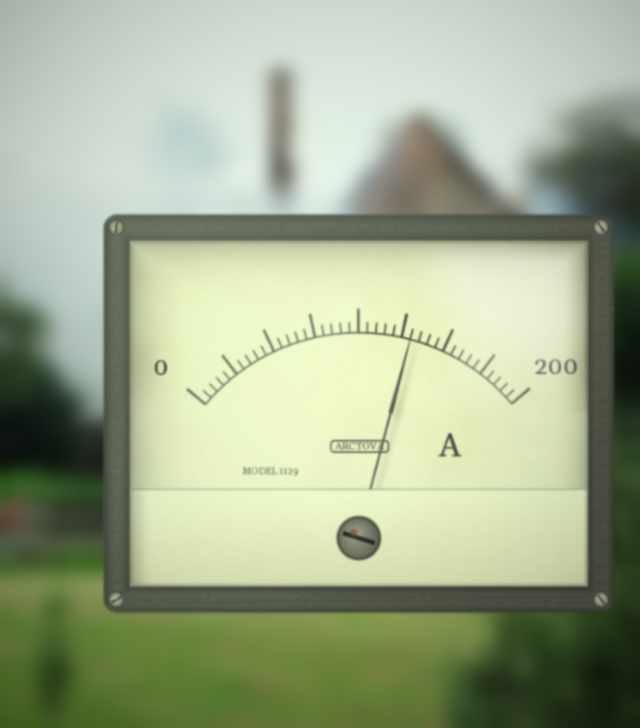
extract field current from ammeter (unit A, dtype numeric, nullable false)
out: 130 A
